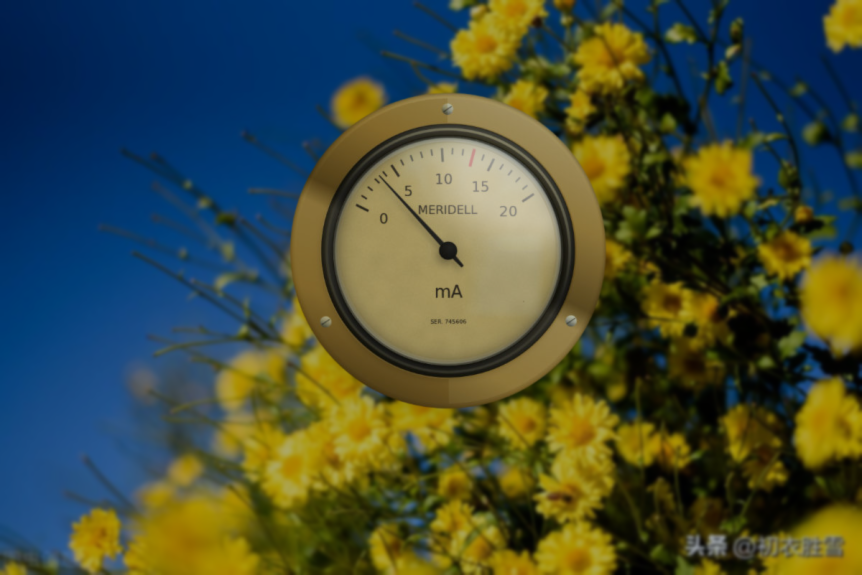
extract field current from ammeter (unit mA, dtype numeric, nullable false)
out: 3.5 mA
